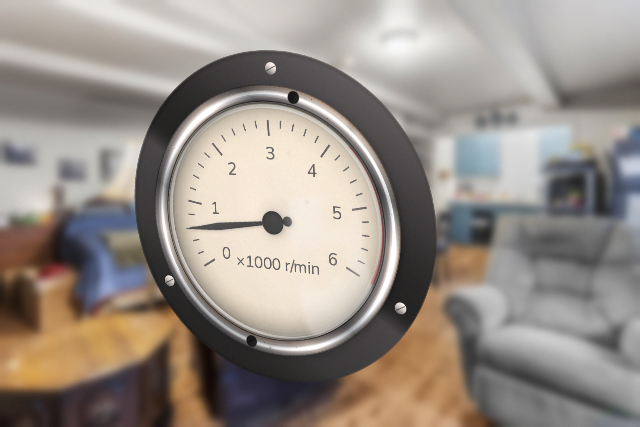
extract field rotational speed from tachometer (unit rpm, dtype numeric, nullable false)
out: 600 rpm
